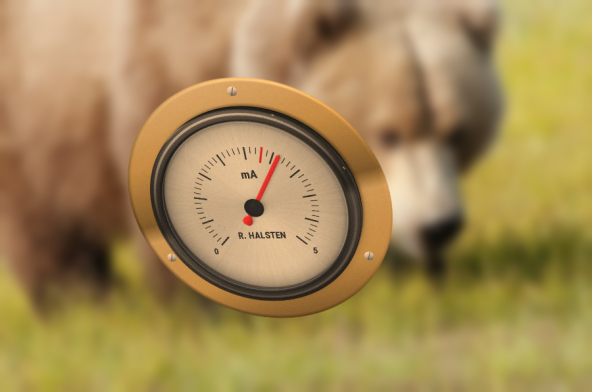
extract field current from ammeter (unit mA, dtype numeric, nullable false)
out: 3.1 mA
